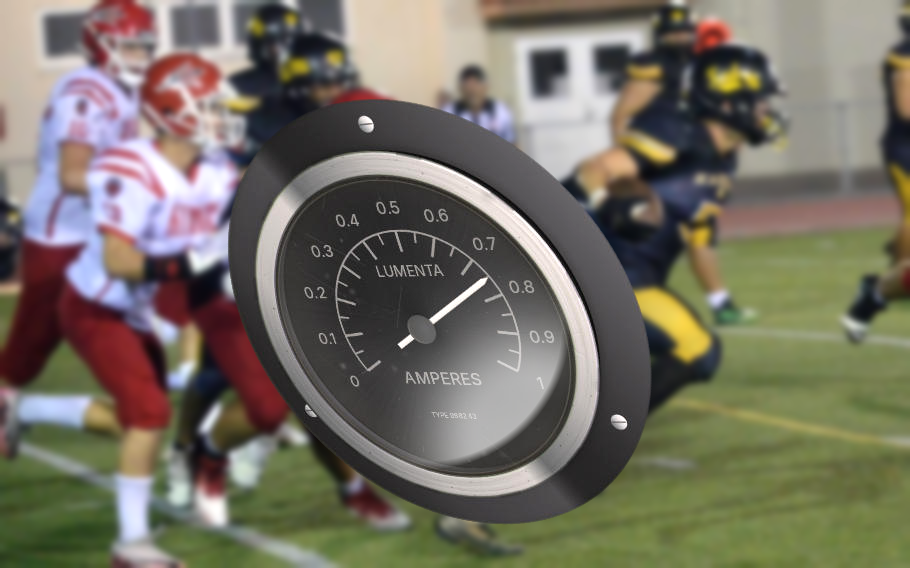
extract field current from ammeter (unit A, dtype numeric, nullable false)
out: 0.75 A
